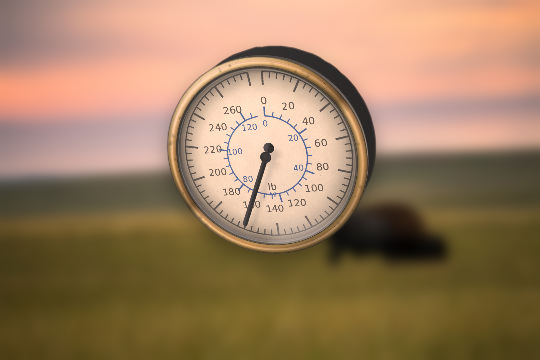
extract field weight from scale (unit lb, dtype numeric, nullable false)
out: 160 lb
